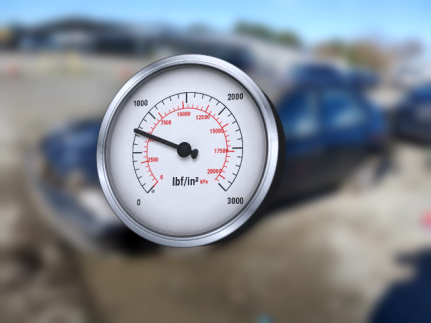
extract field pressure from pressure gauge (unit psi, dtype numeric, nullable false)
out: 750 psi
